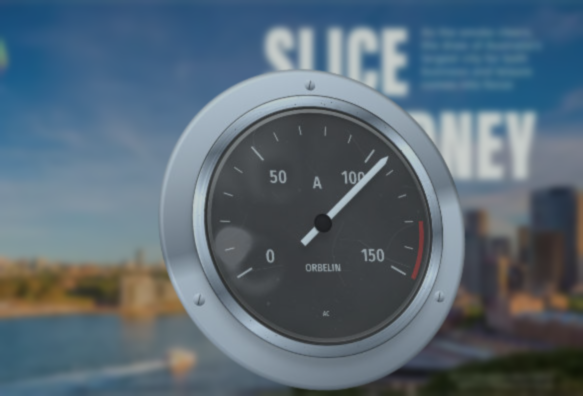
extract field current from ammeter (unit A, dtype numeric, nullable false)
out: 105 A
